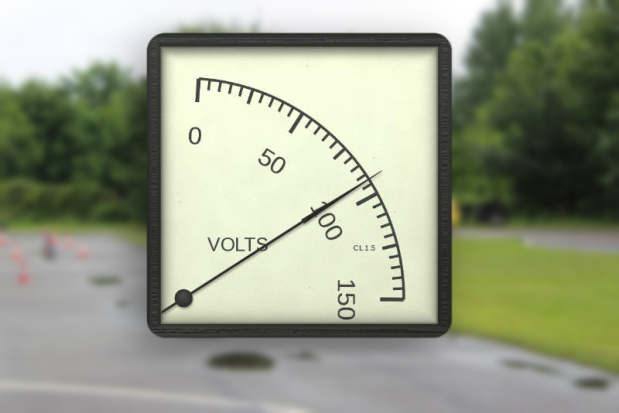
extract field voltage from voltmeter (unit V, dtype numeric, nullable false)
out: 92.5 V
